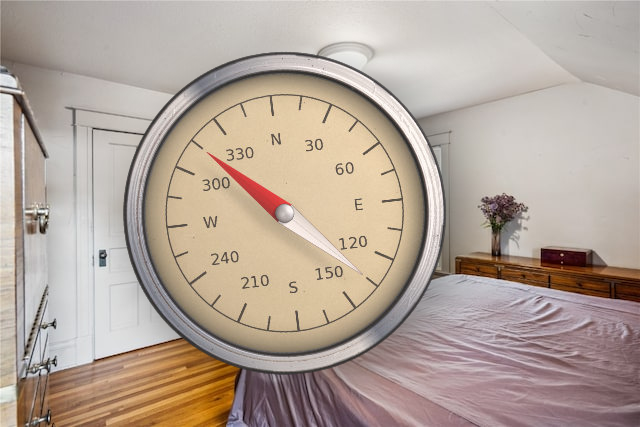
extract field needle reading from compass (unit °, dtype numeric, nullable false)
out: 315 °
